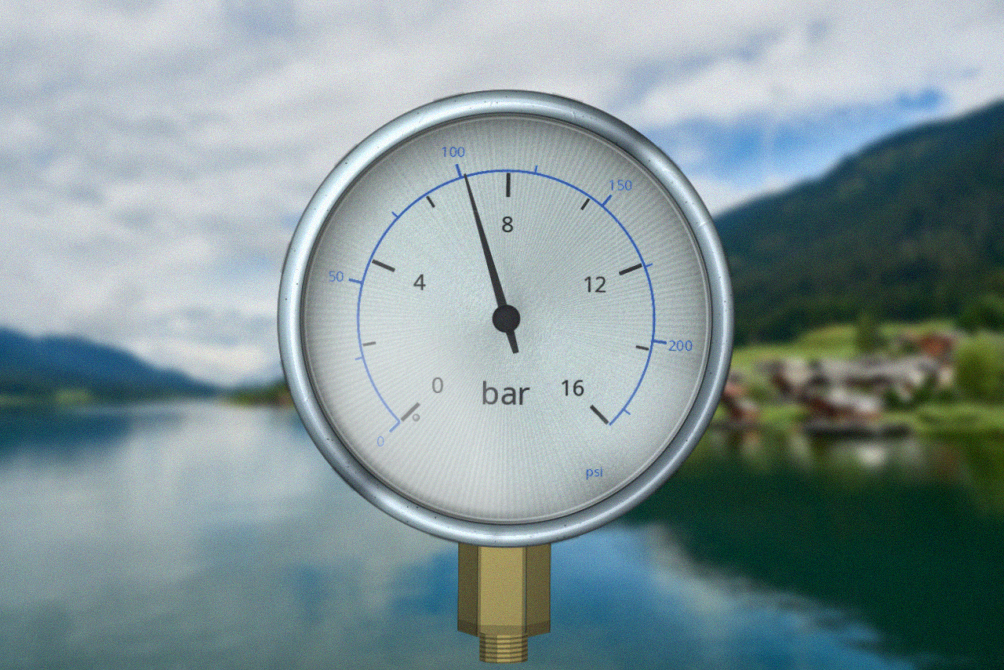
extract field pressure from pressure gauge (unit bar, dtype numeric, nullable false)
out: 7 bar
